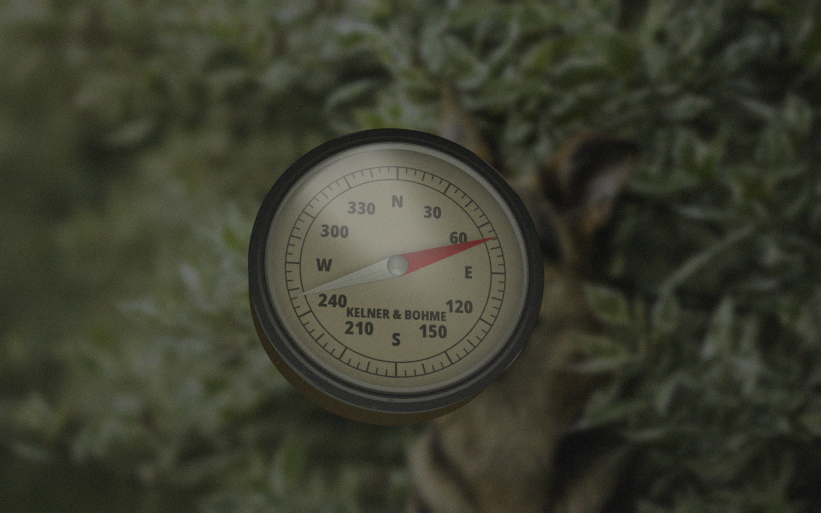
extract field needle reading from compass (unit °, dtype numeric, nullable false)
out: 70 °
